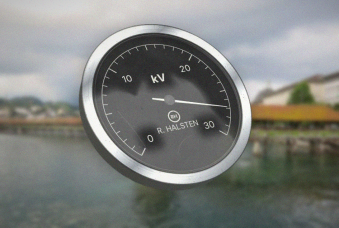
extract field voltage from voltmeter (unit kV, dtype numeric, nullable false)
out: 27 kV
